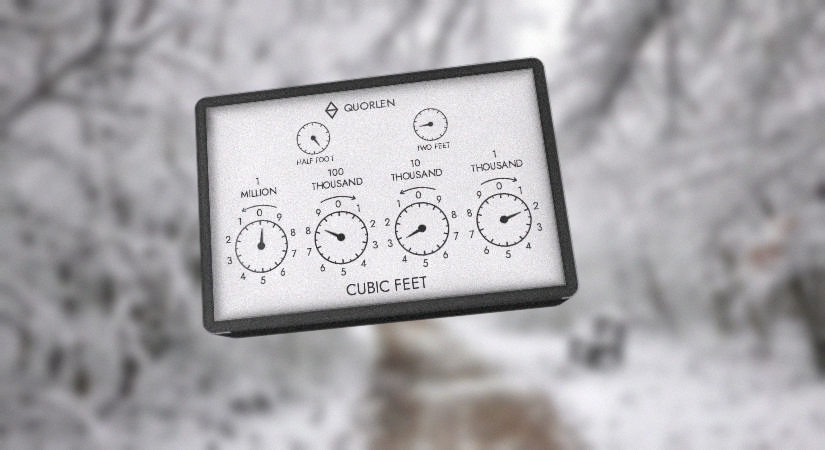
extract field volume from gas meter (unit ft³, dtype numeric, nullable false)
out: 983200 ft³
